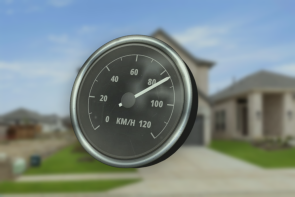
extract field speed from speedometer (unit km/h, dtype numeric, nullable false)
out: 85 km/h
